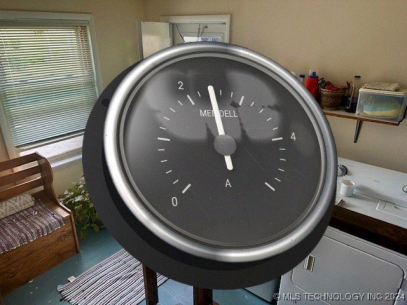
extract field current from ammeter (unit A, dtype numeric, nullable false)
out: 2.4 A
